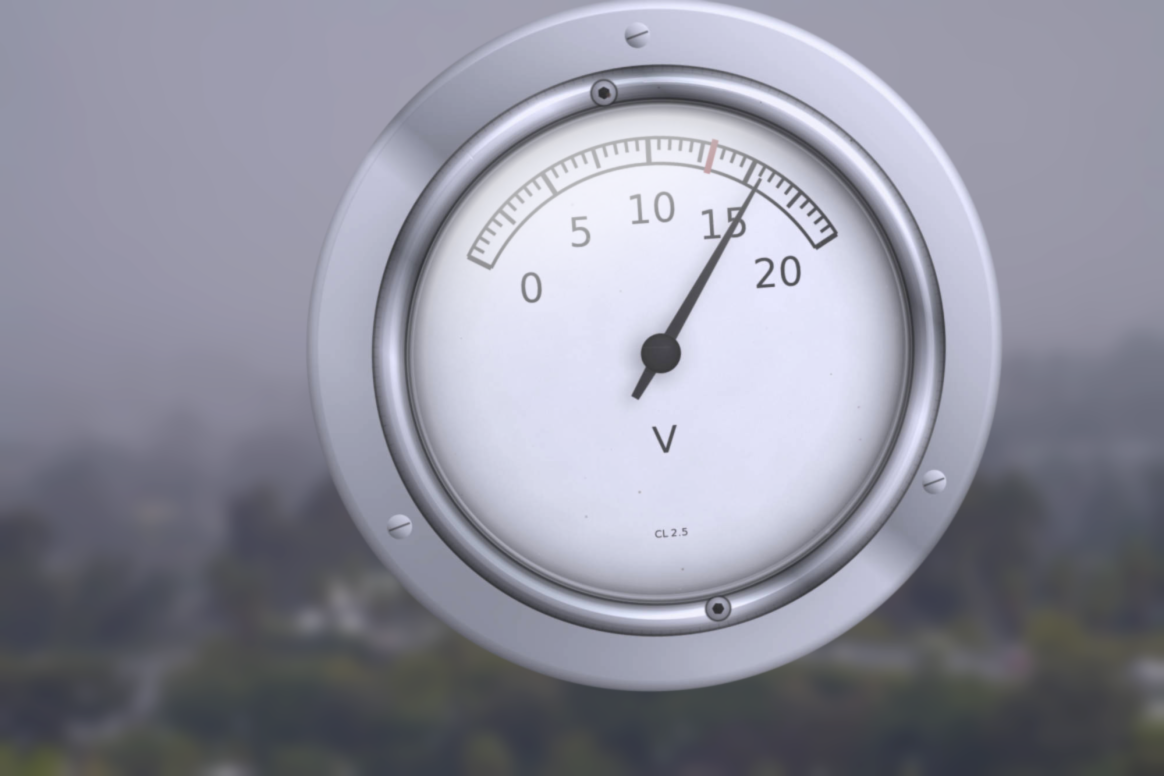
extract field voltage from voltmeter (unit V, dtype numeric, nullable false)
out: 15.5 V
